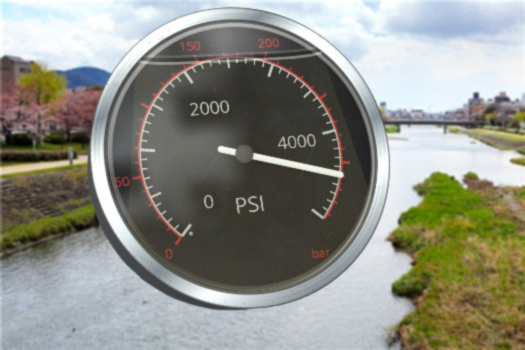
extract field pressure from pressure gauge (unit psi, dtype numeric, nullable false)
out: 4500 psi
